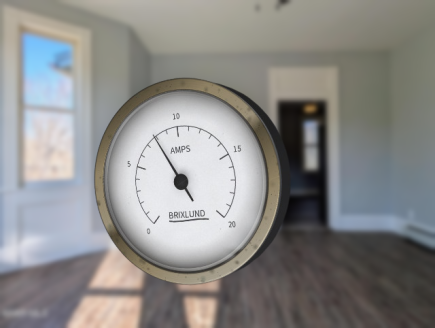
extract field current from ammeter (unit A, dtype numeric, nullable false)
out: 8 A
